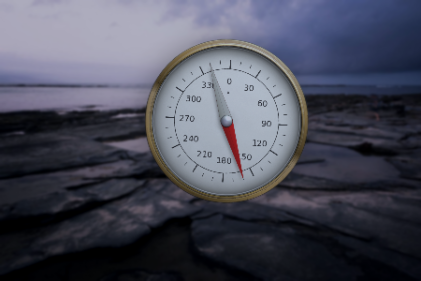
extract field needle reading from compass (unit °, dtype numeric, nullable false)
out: 160 °
